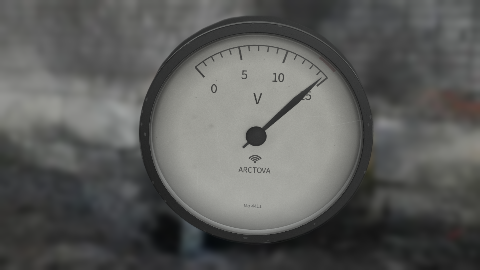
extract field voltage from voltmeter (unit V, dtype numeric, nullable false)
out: 14.5 V
